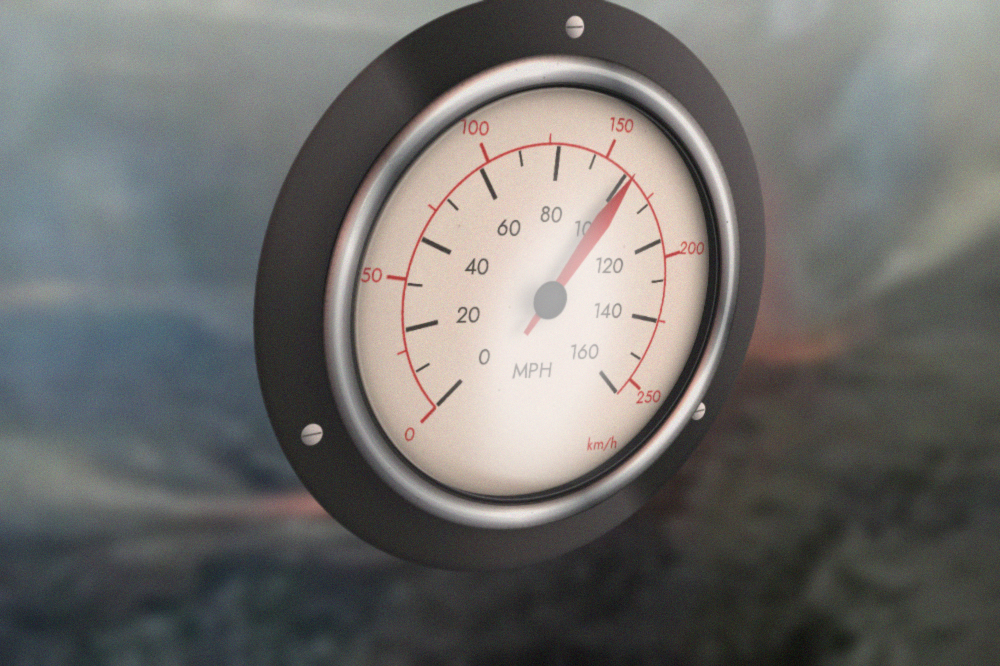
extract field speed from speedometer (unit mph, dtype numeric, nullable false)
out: 100 mph
